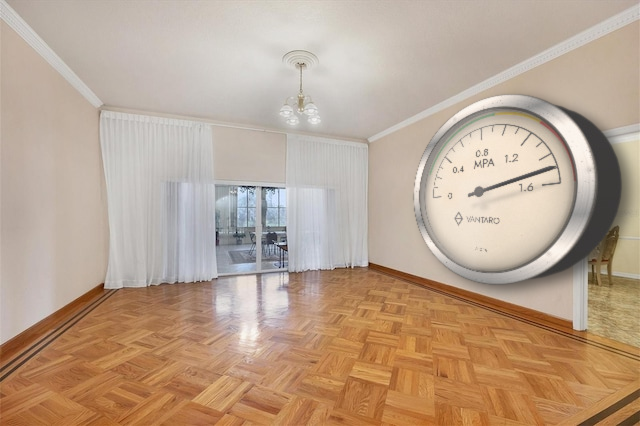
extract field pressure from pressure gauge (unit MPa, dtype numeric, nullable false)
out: 1.5 MPa
